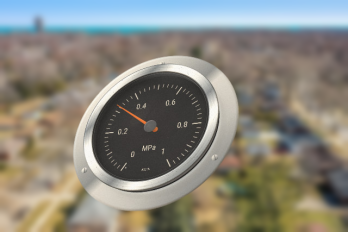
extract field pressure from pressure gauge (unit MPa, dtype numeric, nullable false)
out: 0.32 MPa
